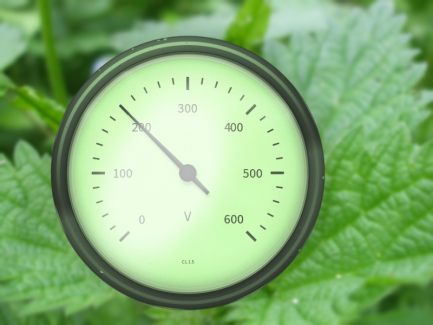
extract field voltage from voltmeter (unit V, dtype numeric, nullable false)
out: 200 V
